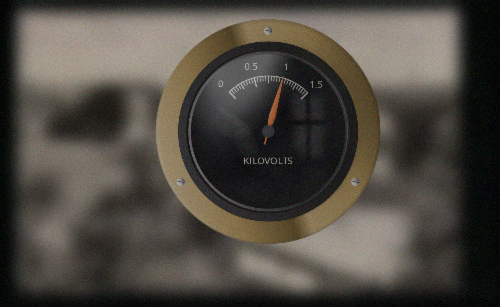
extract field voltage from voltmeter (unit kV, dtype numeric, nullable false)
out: 1 kV
